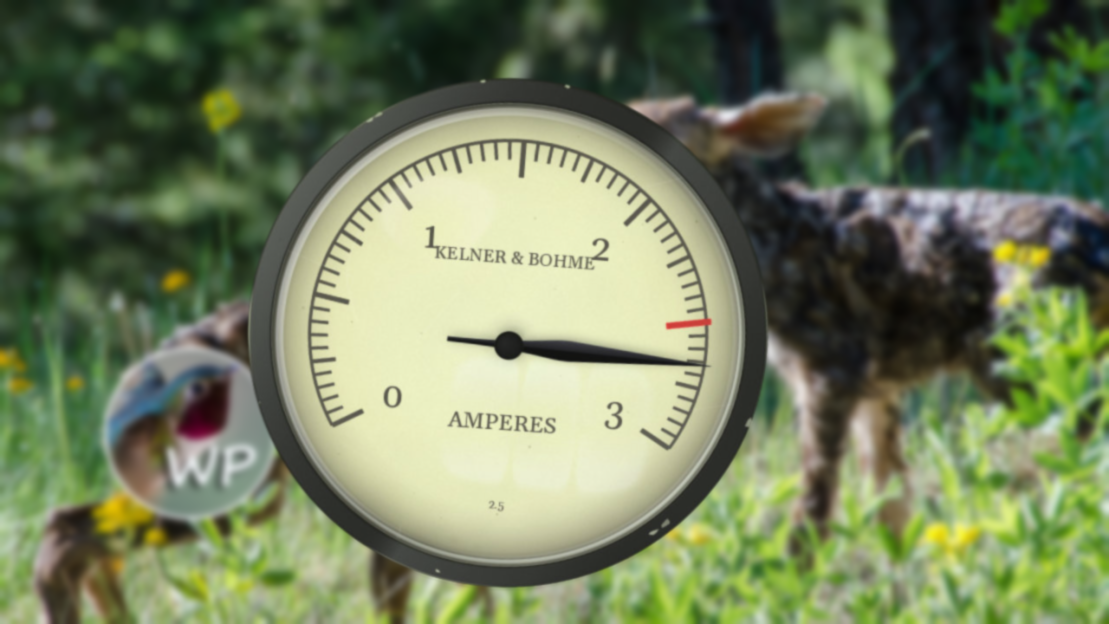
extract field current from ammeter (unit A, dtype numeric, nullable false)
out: 2.65 A
